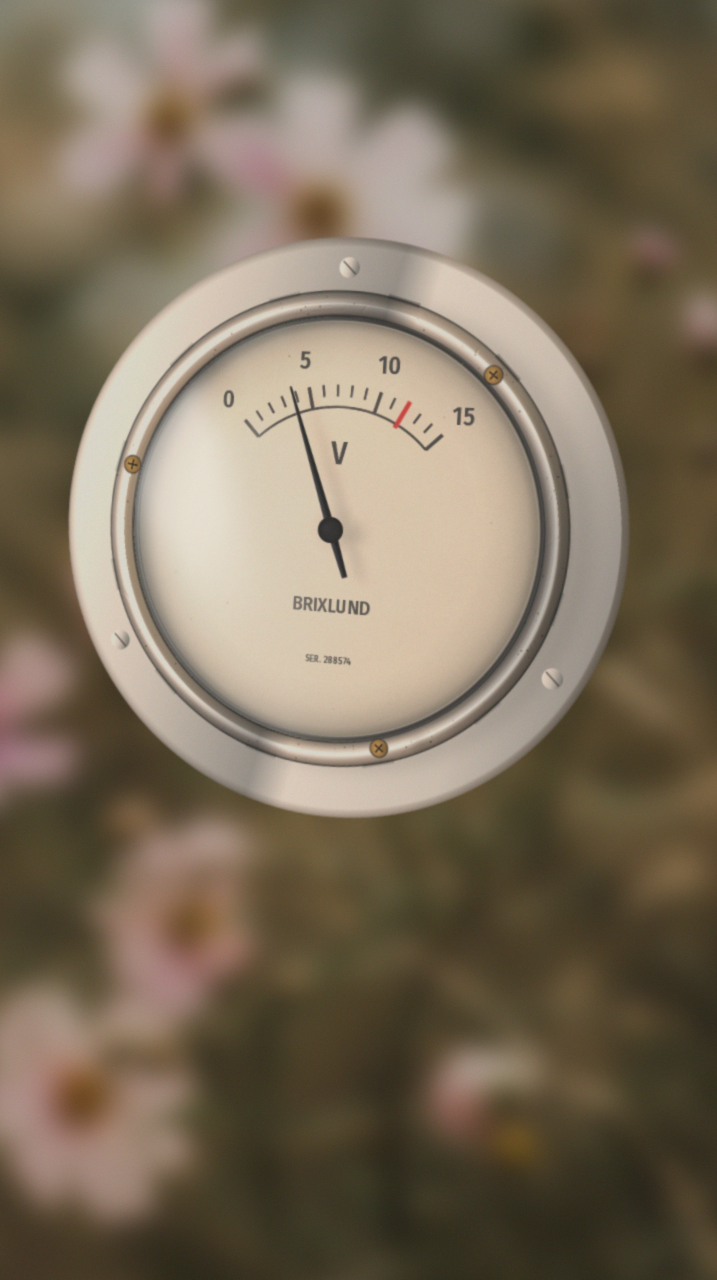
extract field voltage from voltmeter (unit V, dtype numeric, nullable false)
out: 4 V
